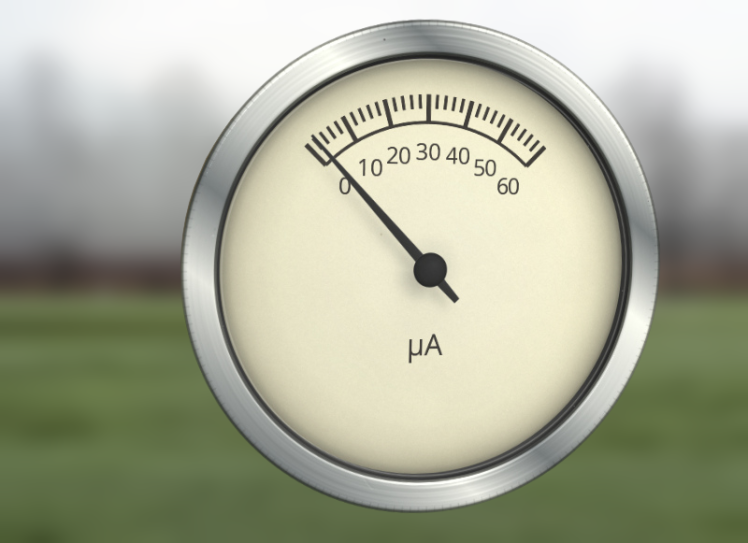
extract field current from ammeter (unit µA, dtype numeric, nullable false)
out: 2 µA
